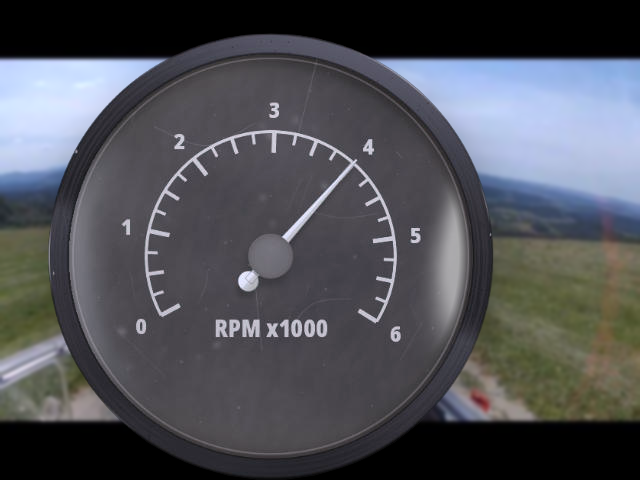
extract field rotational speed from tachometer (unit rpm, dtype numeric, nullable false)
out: 4000 rpm
